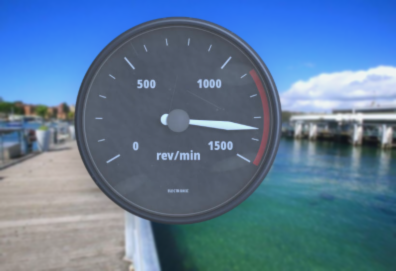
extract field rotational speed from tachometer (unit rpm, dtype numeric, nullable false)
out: 1350 rpm
